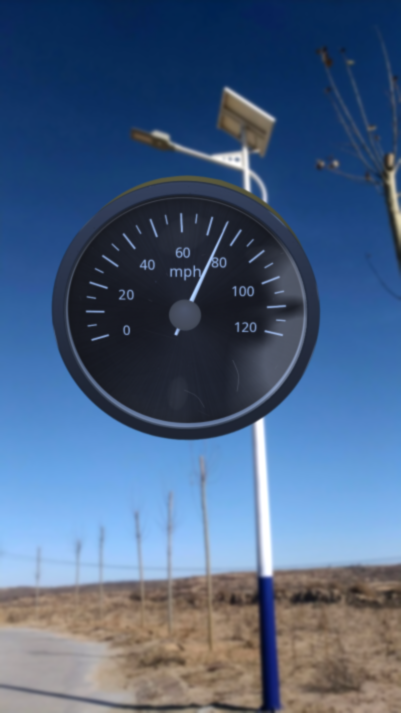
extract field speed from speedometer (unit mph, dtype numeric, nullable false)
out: 75 mph
